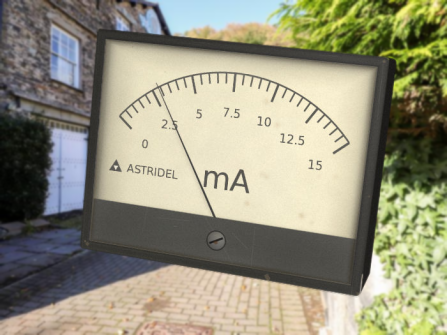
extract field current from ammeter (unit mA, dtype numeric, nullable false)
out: 3 mA
